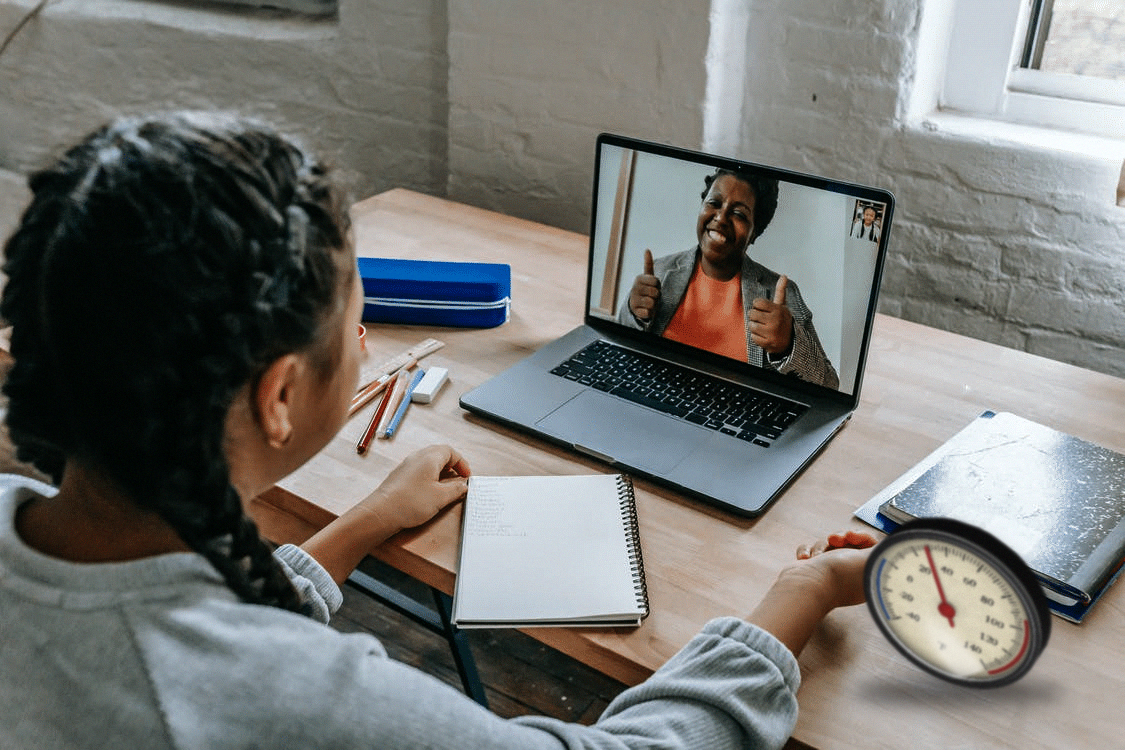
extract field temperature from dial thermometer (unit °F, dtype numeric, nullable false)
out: 30 °F
